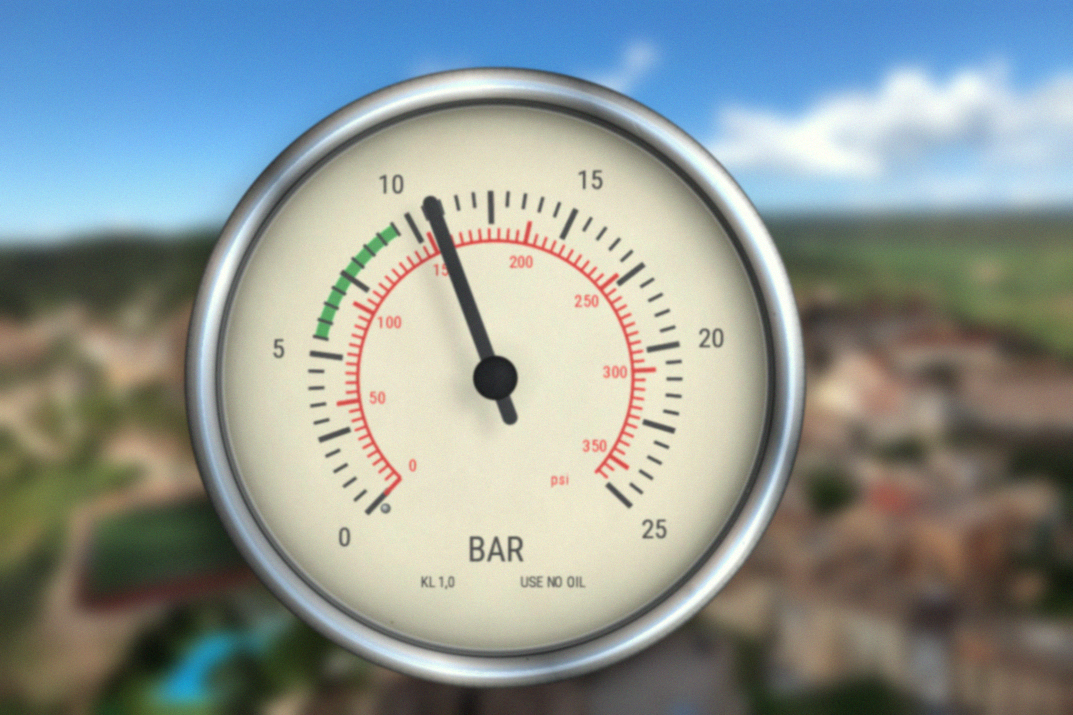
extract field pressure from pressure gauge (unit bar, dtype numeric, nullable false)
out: 10.75 bar
